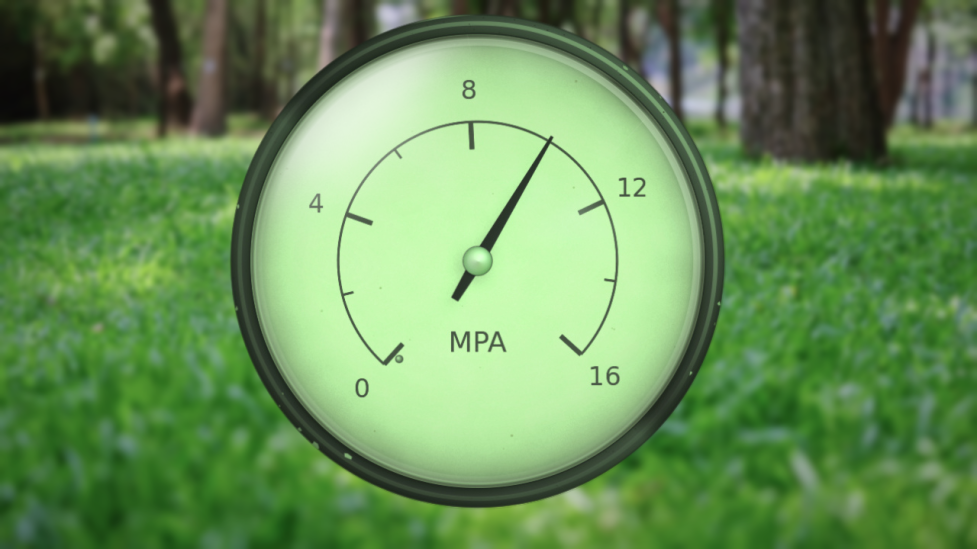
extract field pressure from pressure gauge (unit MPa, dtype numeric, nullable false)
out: 10 MPa
